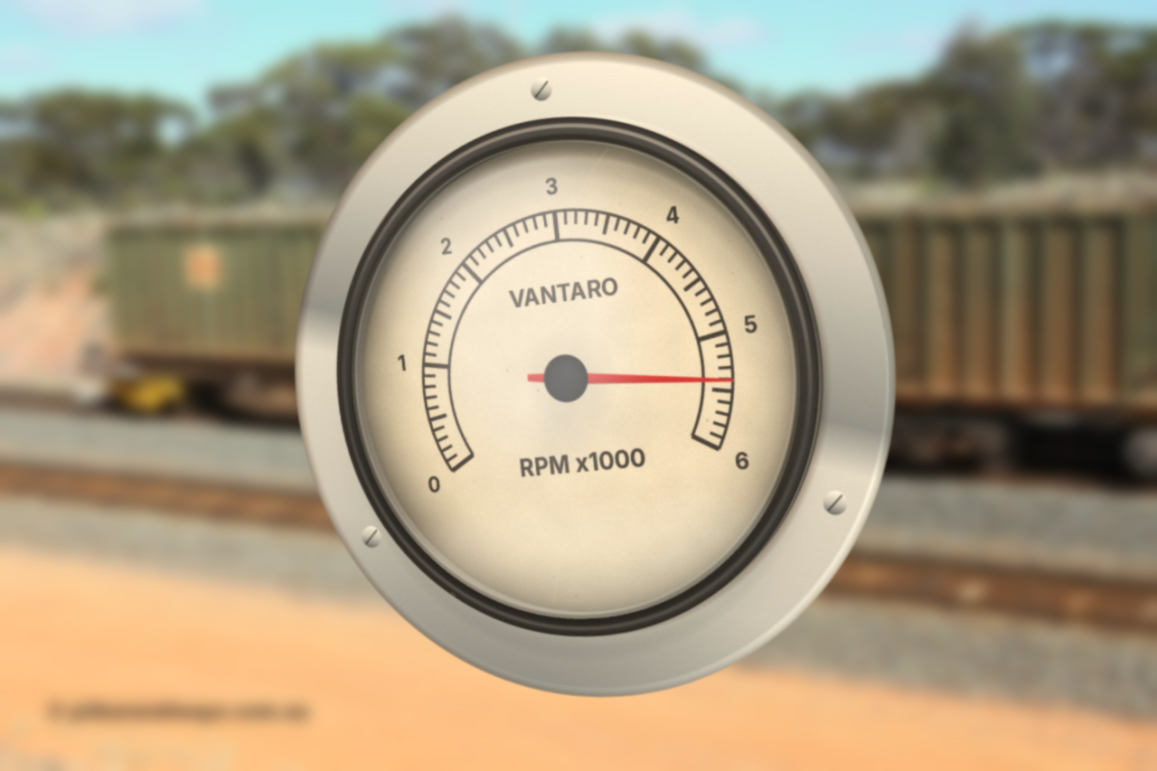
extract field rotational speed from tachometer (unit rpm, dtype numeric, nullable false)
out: 5400 rpm
